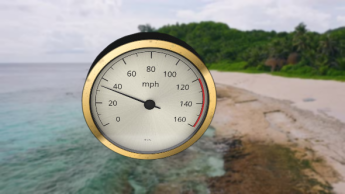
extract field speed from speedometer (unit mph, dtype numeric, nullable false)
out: 35 mph
